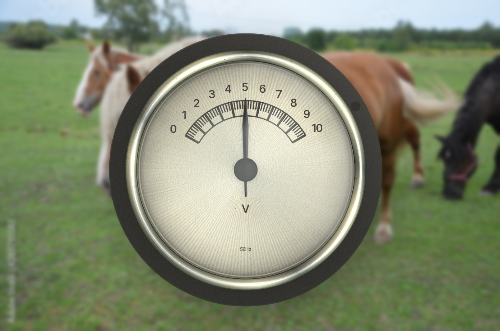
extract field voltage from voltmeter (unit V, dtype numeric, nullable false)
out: 5 V
